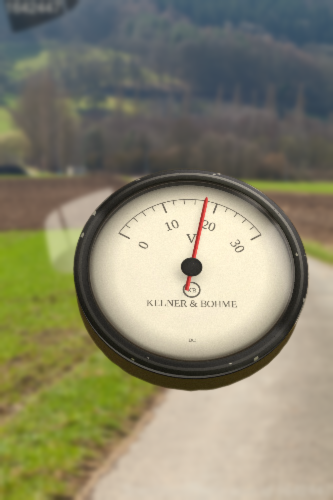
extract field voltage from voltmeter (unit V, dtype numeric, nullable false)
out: 18 V
